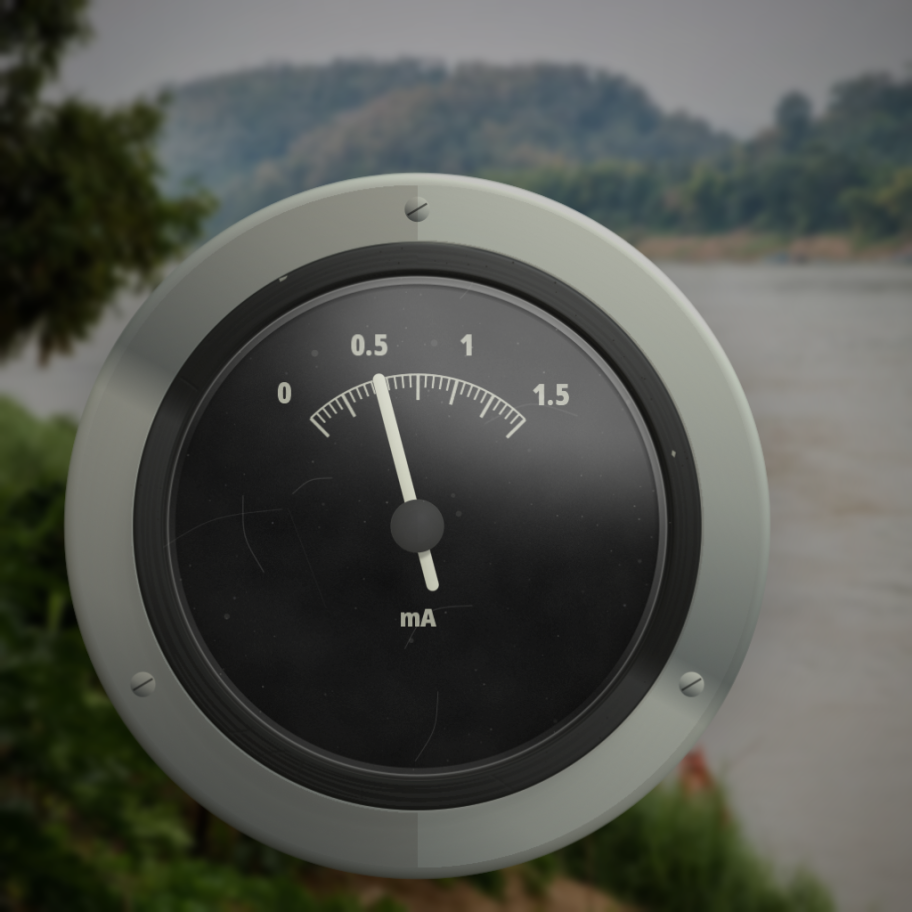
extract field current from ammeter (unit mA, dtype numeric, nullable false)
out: 0.5 mA
